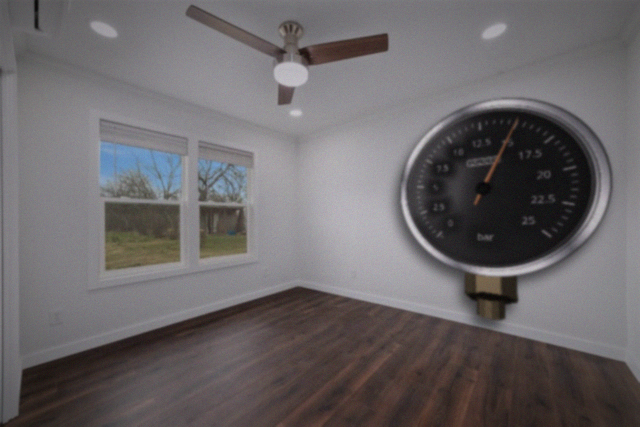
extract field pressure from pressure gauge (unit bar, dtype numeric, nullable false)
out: 15 bar
